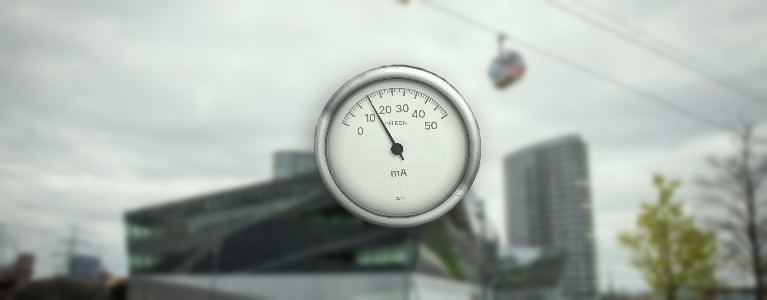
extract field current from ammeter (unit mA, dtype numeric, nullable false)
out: 15 mA
